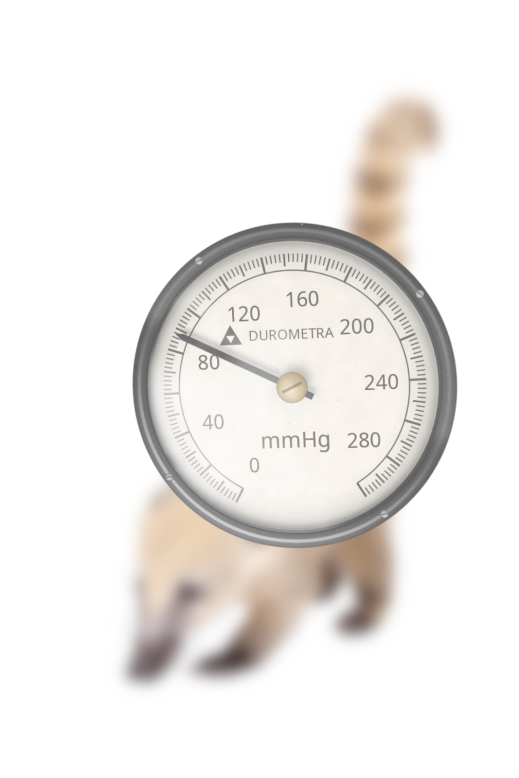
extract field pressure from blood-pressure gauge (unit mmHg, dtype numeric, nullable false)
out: 88 mmHg
